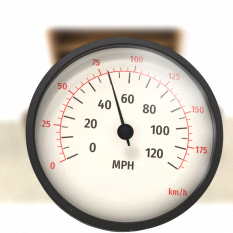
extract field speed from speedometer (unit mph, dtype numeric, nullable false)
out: 50 mph
